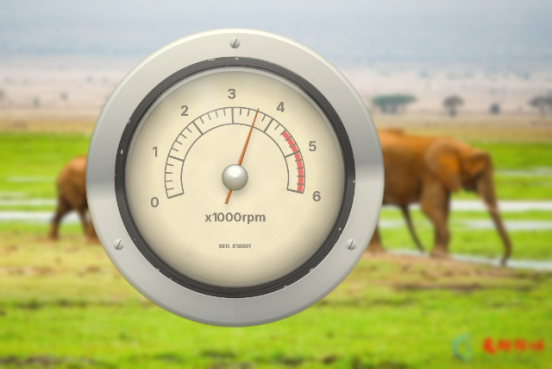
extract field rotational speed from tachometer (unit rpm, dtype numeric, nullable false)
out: 3600 rpm
